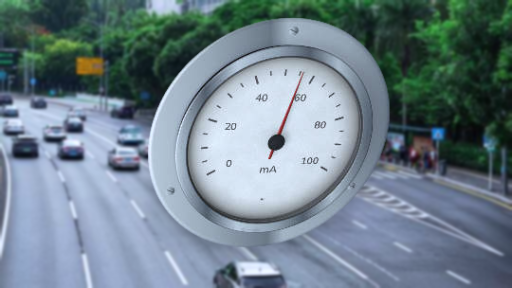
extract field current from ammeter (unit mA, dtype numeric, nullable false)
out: 55 mA
